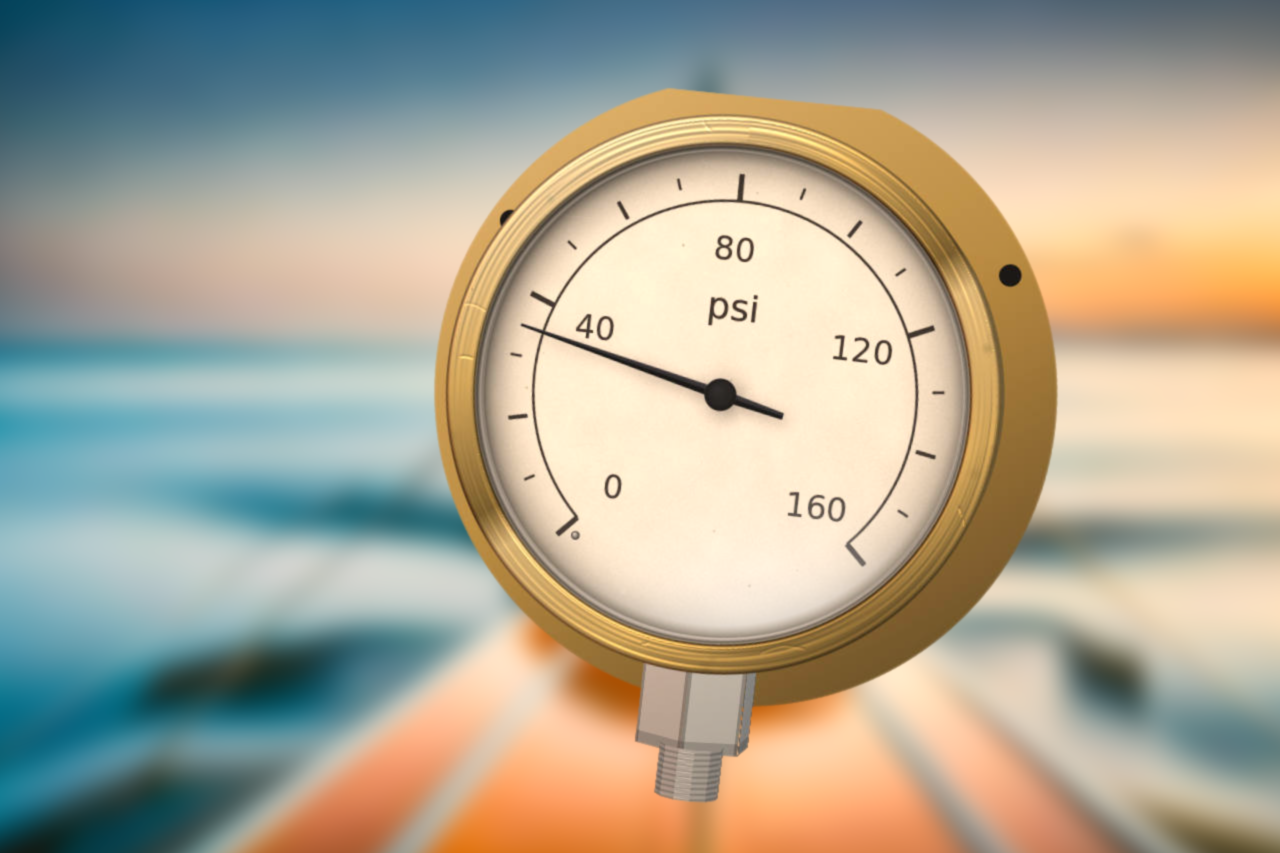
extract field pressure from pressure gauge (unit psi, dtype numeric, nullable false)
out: 35 psi
